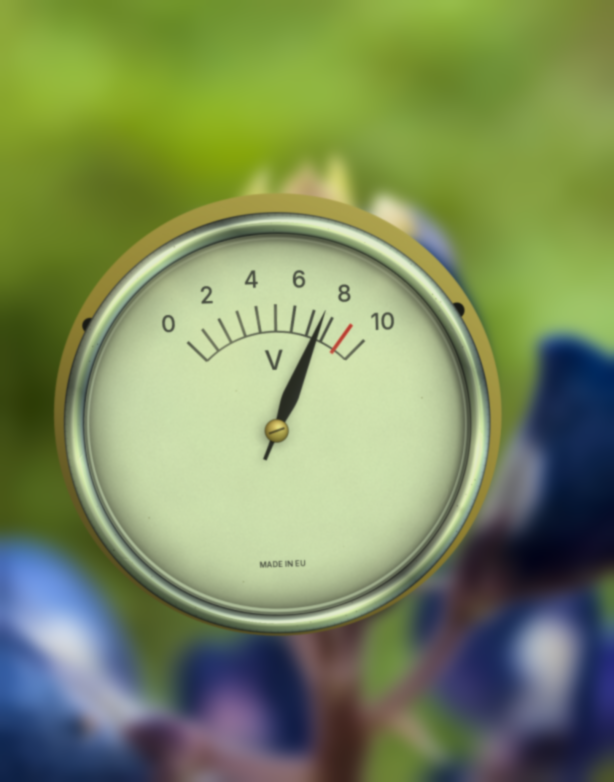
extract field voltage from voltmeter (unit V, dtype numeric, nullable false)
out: 7.5 V
